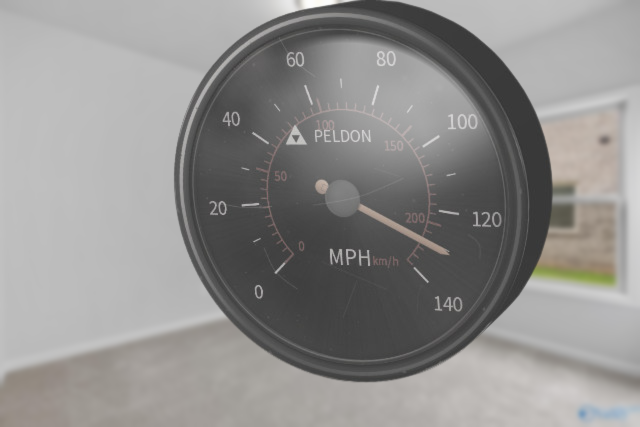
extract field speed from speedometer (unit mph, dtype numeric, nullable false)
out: 130 mph
